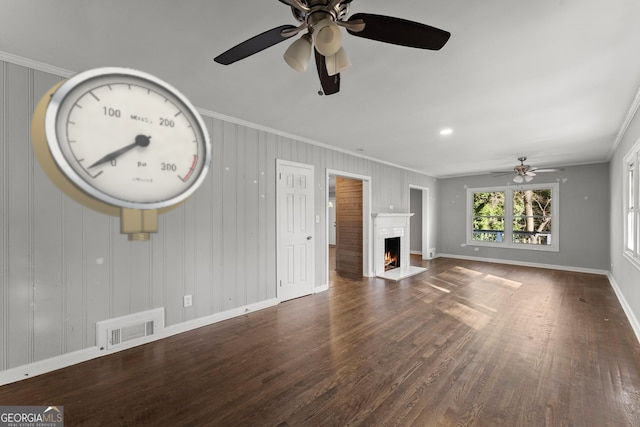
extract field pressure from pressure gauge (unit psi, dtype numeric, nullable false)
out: 10 psi
